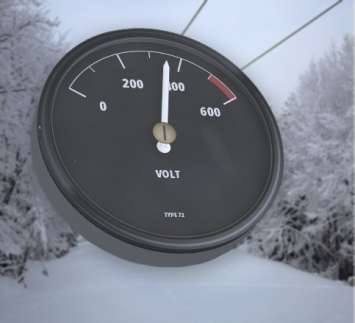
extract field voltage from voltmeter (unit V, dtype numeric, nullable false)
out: 350 V
